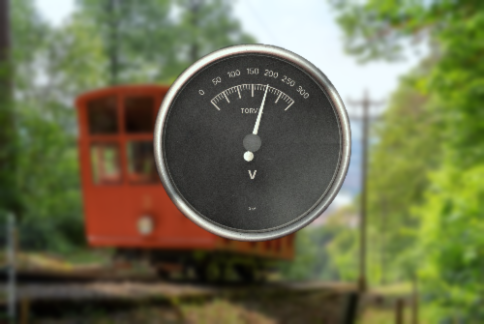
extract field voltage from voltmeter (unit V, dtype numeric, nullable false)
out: 200 V
